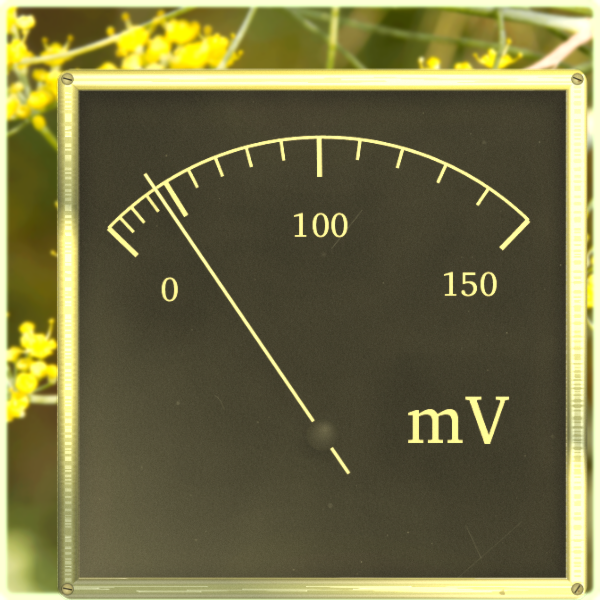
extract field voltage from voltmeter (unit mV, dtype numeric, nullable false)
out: 45 mV
